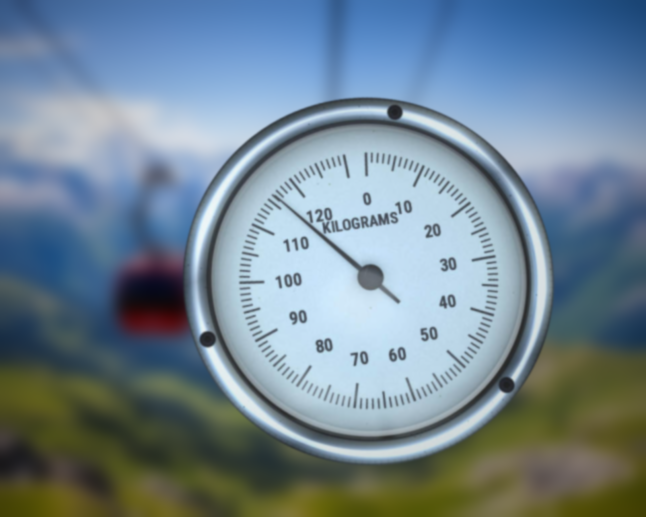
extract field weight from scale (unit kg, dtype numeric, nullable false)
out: 116 kg
